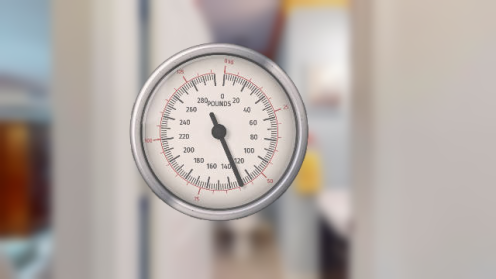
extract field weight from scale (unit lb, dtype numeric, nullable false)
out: 130 lb
